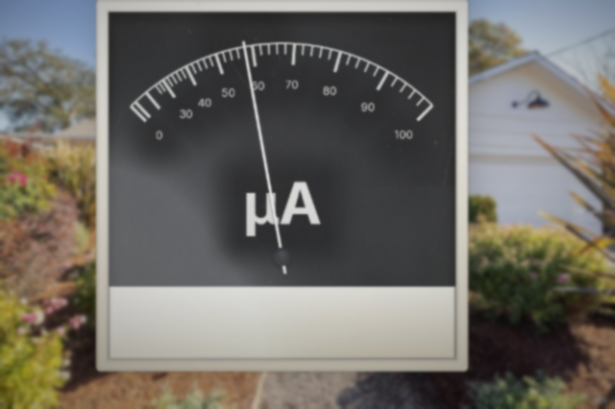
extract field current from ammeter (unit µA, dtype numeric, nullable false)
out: 58 µA
